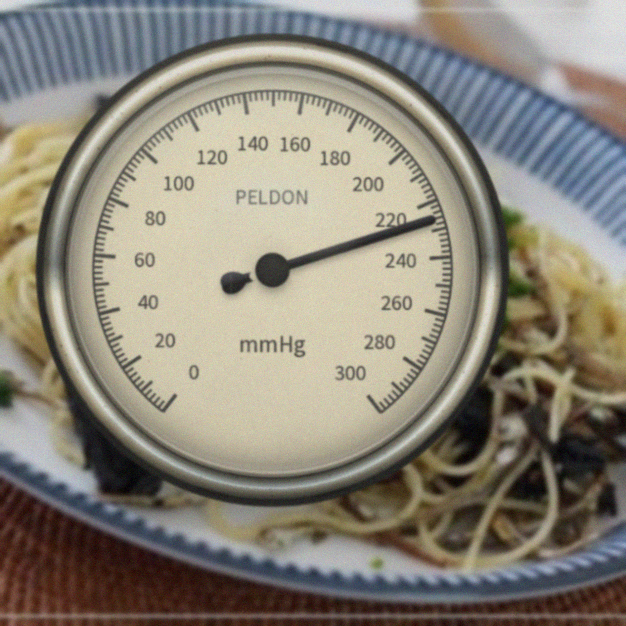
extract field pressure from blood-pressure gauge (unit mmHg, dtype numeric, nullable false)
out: 226 mmHg
